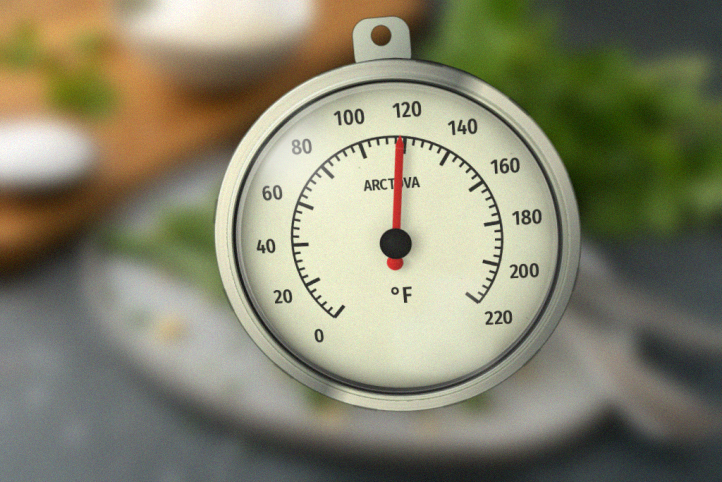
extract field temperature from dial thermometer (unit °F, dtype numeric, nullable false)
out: 118 °F
